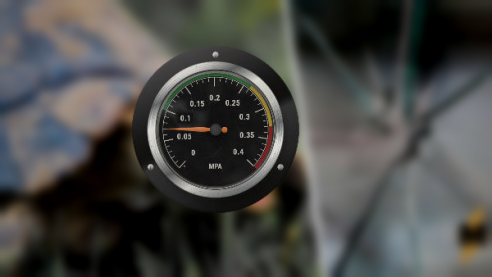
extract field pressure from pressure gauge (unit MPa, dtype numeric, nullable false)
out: 0.07 MPa
